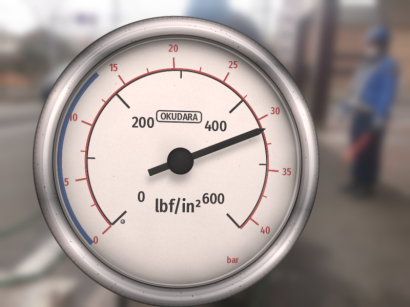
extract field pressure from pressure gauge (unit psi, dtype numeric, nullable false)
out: 450 psi
